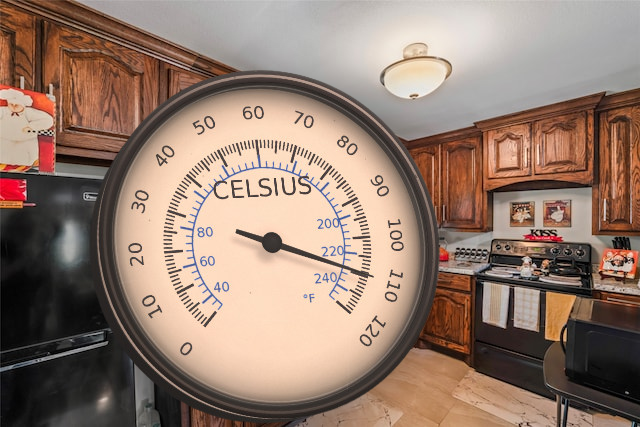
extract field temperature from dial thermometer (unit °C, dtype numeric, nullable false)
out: 110 °C
